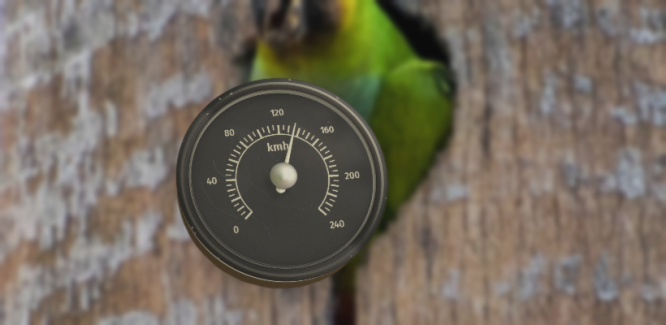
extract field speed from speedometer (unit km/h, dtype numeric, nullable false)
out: 135 km/h
